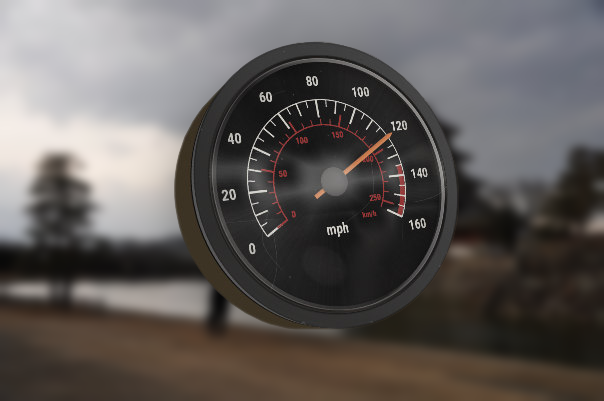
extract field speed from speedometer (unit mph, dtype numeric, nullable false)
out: 120 mph
